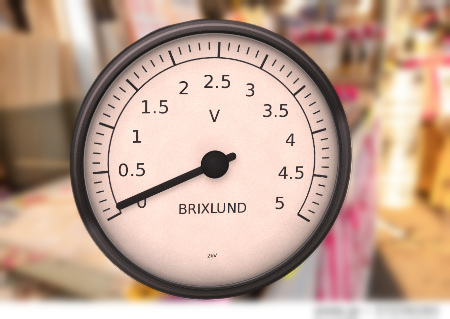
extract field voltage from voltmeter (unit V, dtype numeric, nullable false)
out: 0.1 V
